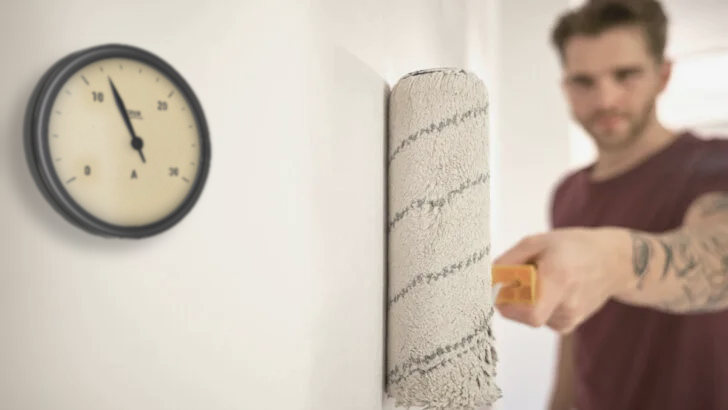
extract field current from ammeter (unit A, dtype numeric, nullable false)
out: 12 A
